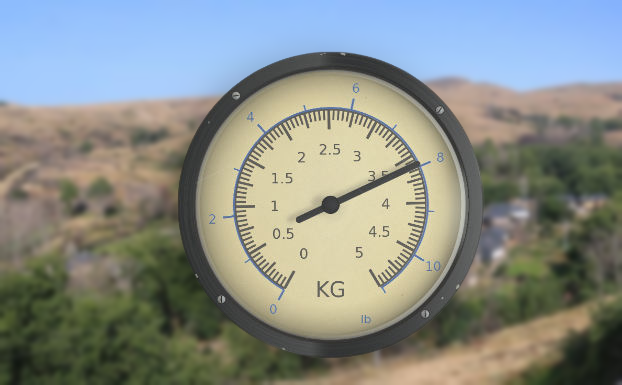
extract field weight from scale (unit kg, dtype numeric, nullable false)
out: 3.6 kg
